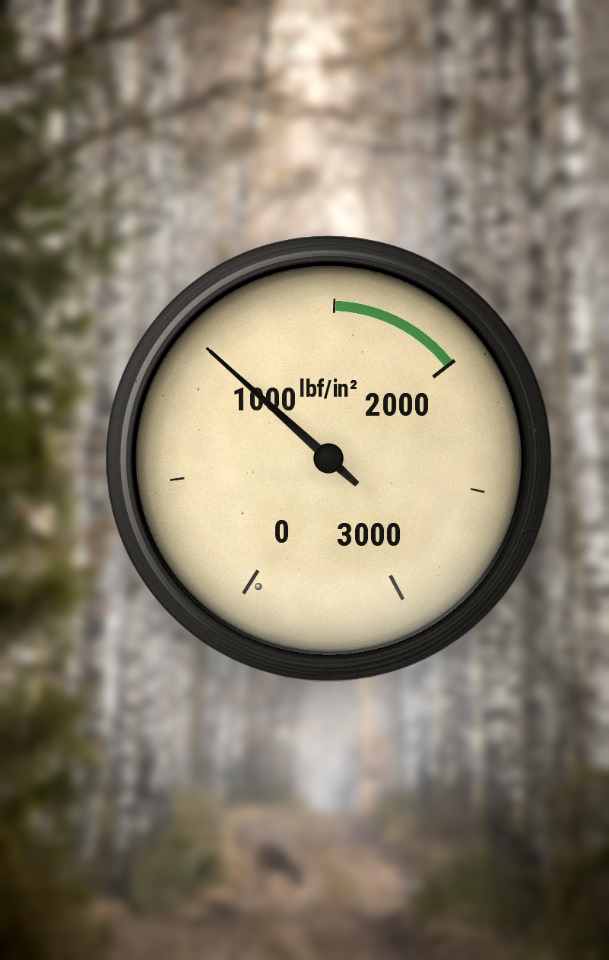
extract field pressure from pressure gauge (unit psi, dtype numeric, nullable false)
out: 1000 psi
